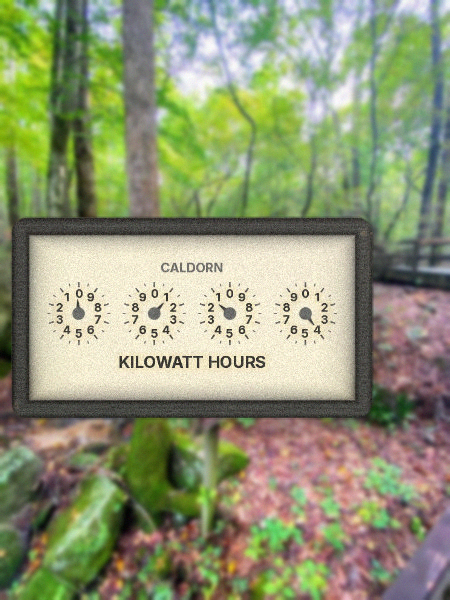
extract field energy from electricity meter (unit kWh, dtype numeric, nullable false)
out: 114 kWh
